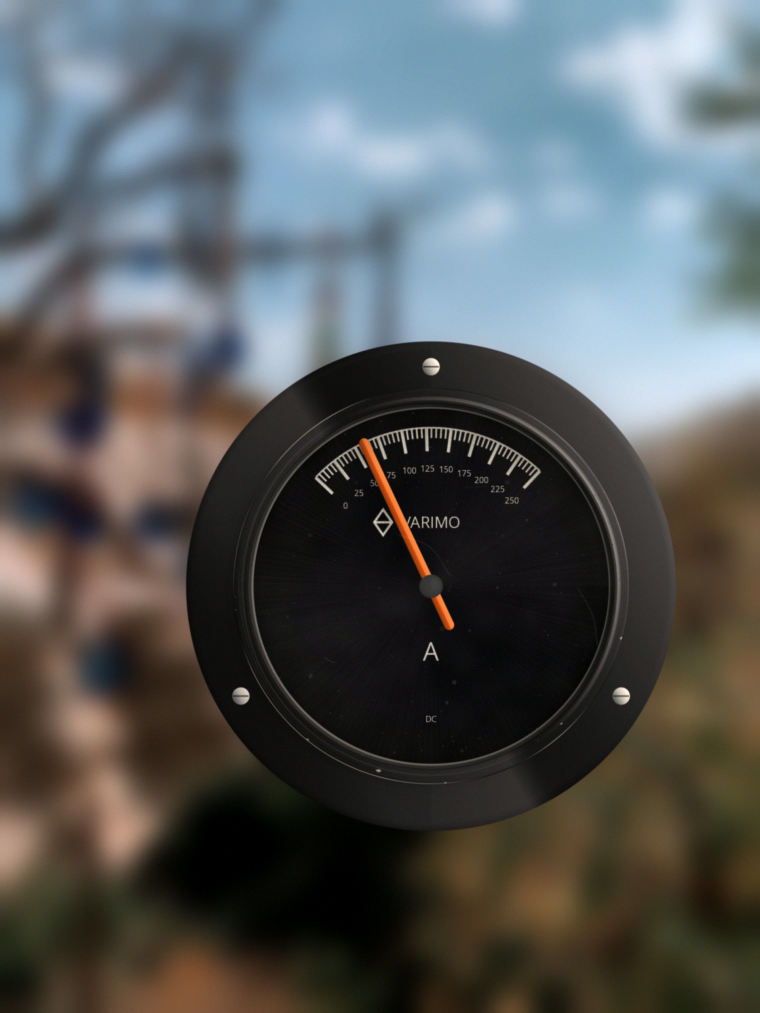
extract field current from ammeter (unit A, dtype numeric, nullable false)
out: 60 A
